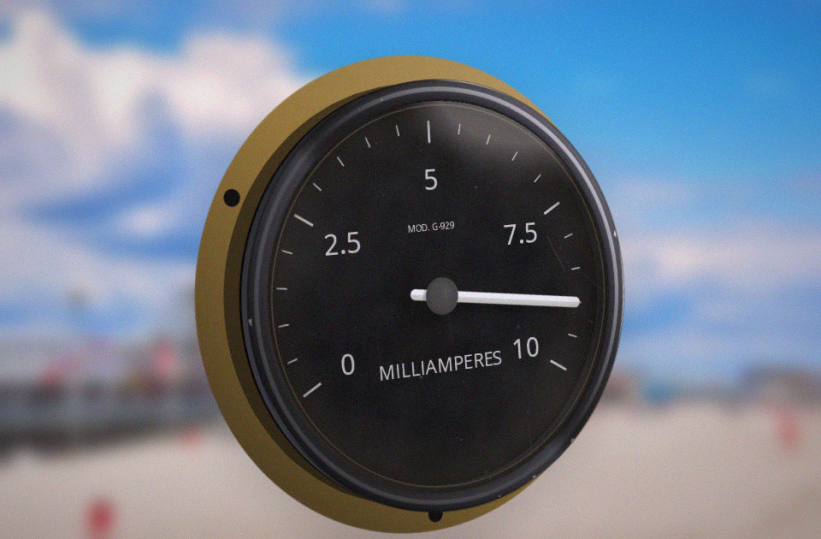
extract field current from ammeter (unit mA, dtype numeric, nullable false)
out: 9 mA
